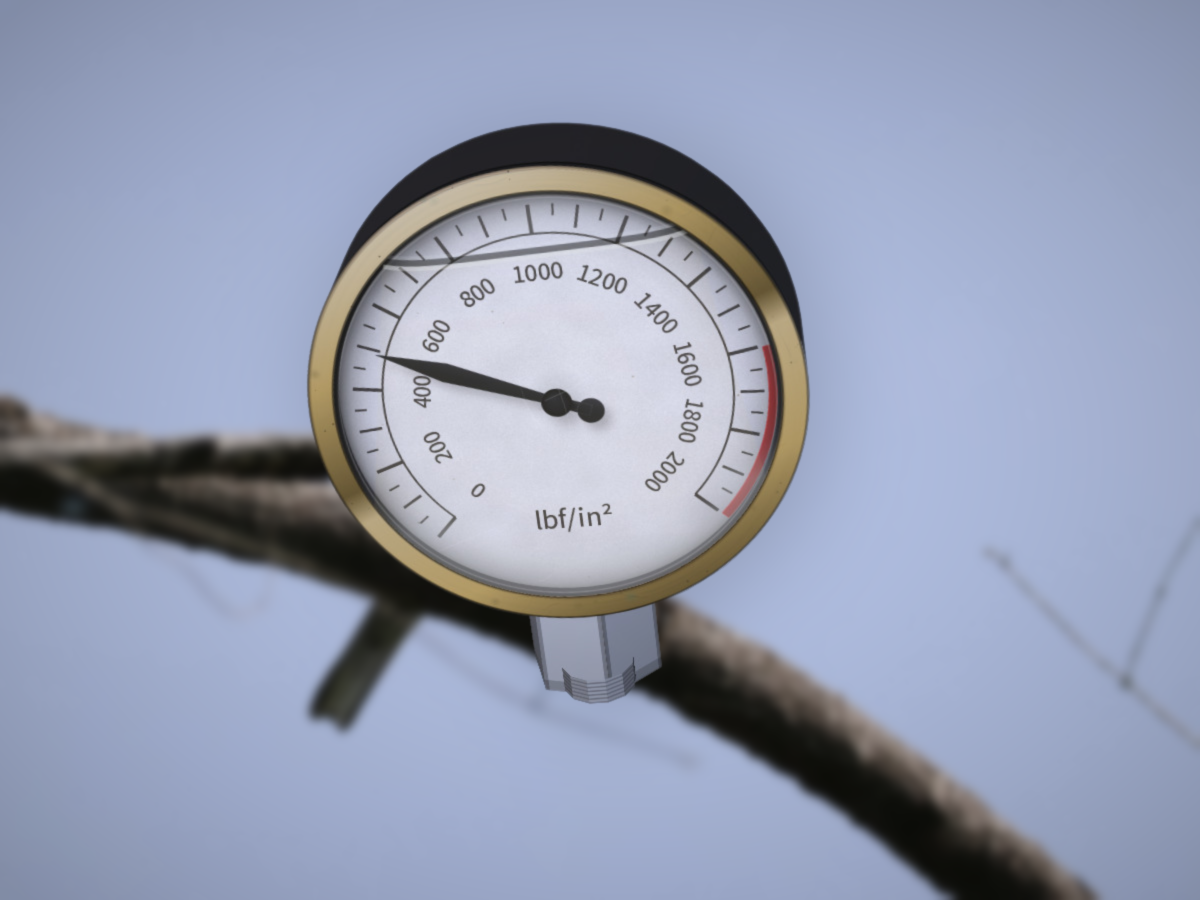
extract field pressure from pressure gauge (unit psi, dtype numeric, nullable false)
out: 500 psi
